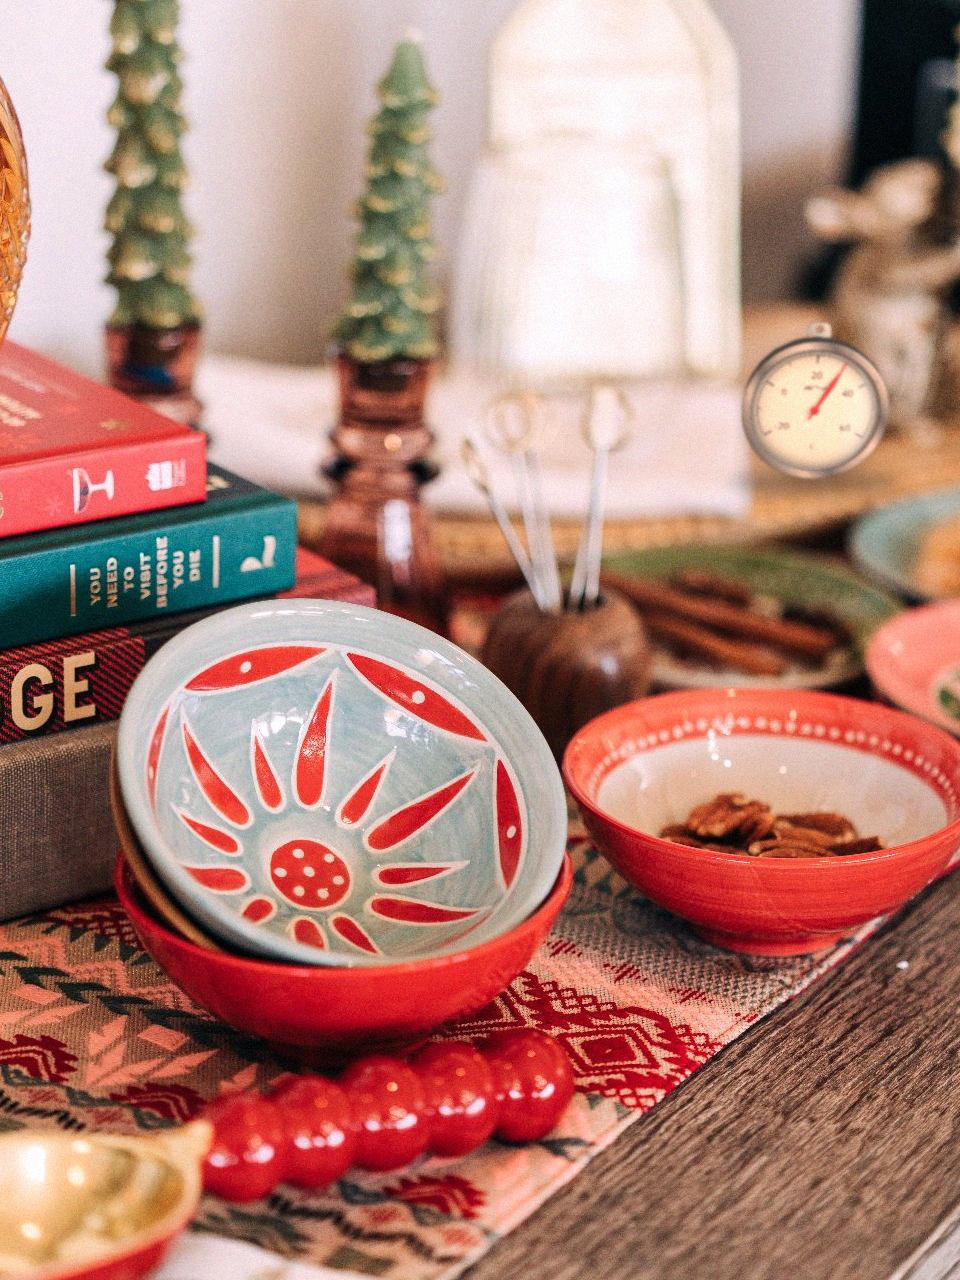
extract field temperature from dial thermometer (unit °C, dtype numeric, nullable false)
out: 30 °C
